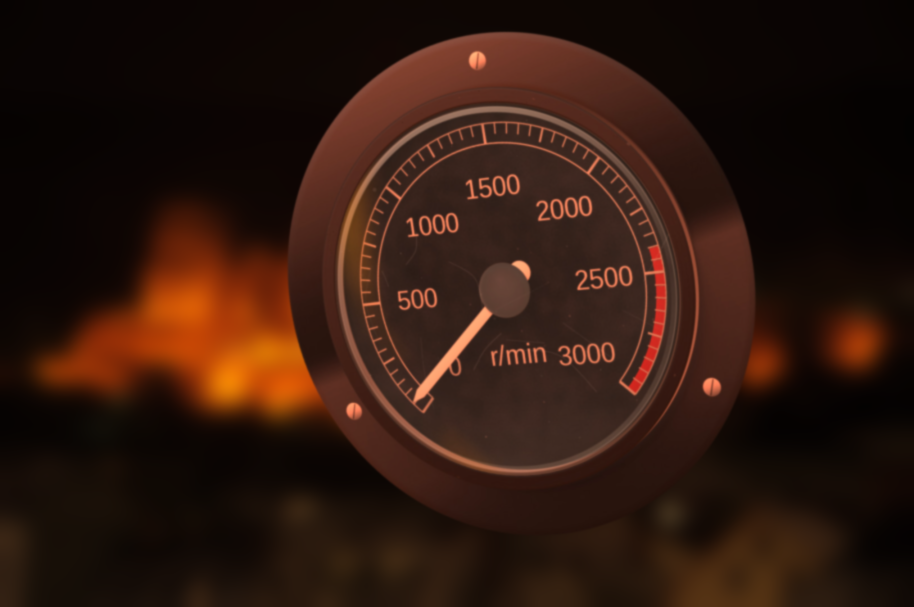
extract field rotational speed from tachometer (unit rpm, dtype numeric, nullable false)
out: 50 rpm
